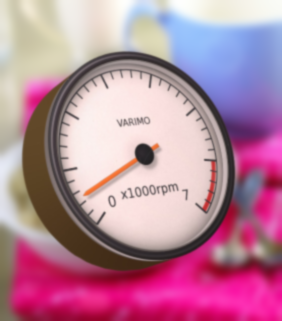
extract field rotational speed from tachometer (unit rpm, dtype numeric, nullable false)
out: 500 rpm
